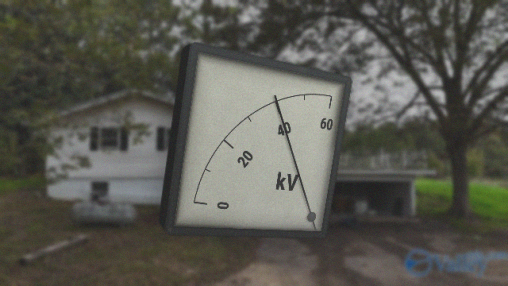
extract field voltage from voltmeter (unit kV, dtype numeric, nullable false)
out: 40 kV
